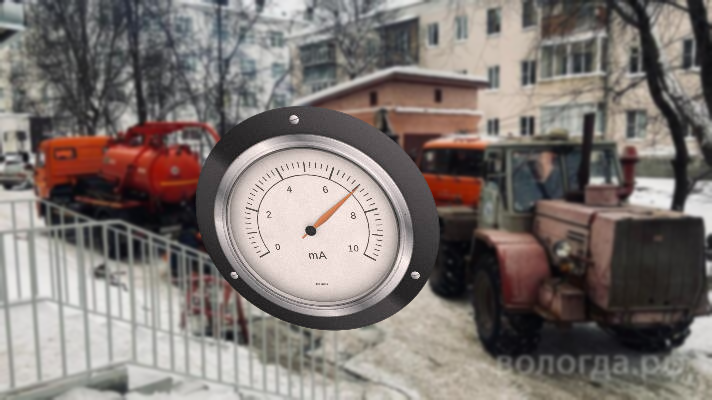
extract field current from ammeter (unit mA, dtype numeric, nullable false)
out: 7 mA
